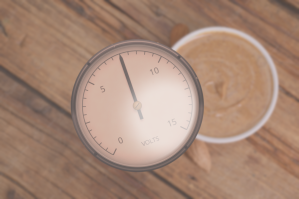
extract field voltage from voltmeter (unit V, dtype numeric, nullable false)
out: 7.5 V
